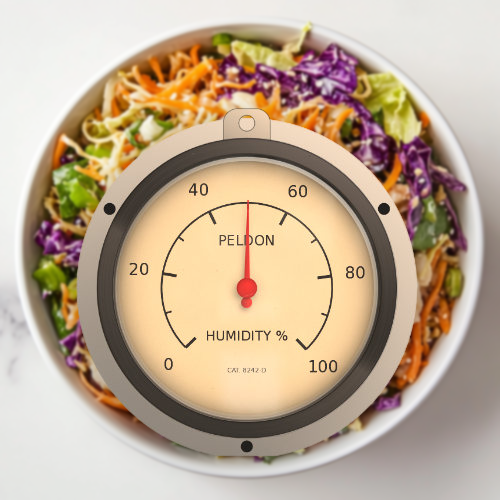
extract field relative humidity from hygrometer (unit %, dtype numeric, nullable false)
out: 50 %
